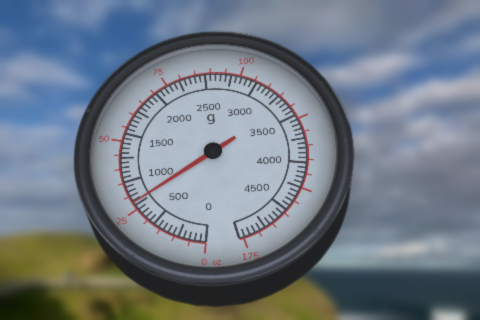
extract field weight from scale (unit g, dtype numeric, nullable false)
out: 750 g
